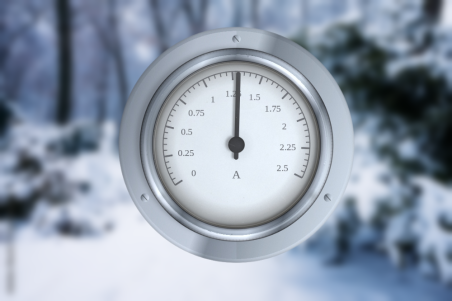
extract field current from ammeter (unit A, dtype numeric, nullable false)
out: 1.3 A
